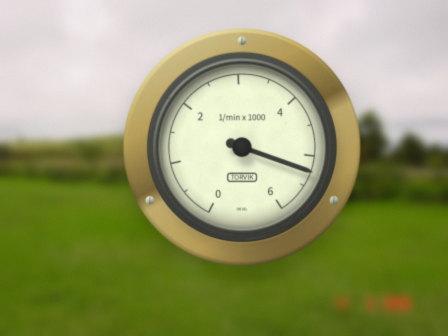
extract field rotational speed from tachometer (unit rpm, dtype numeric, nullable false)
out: 5250 rpm
